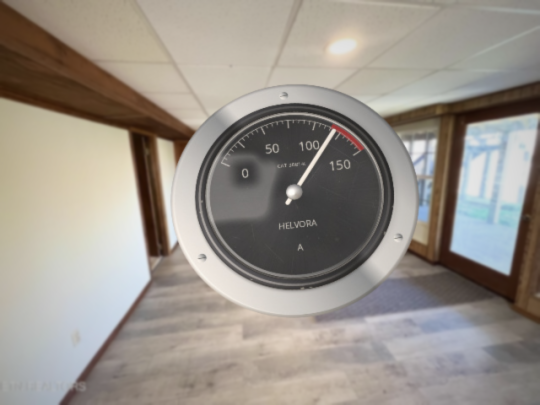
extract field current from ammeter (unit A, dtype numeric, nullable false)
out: 120 A
